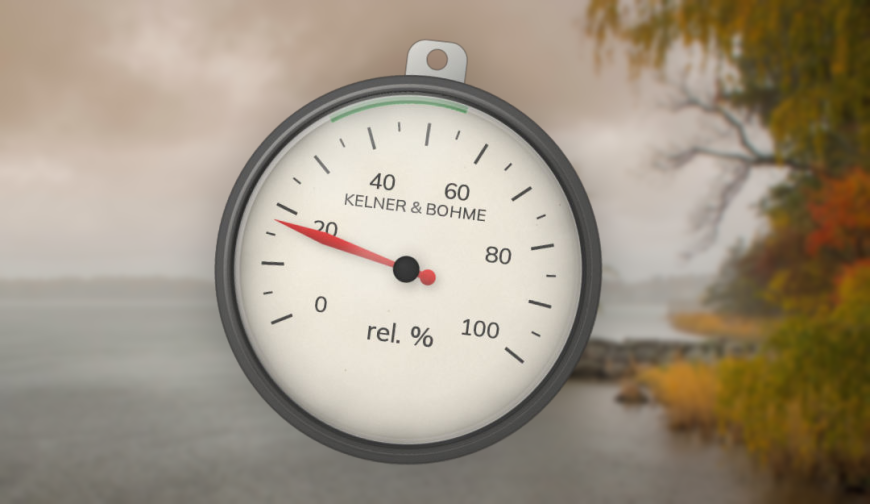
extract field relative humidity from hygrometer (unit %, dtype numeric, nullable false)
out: 17.5 %
